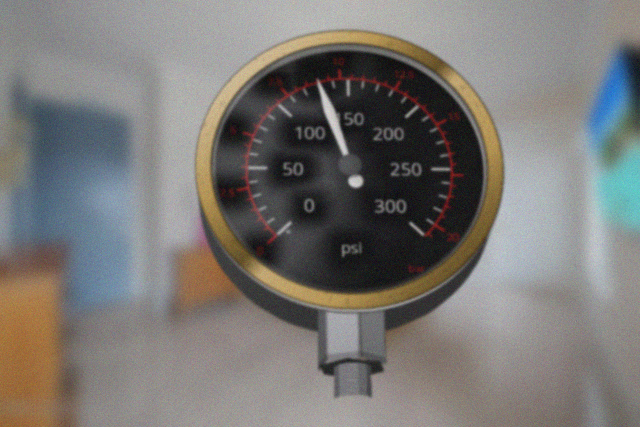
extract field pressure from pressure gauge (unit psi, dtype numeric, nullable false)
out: 130 psi
